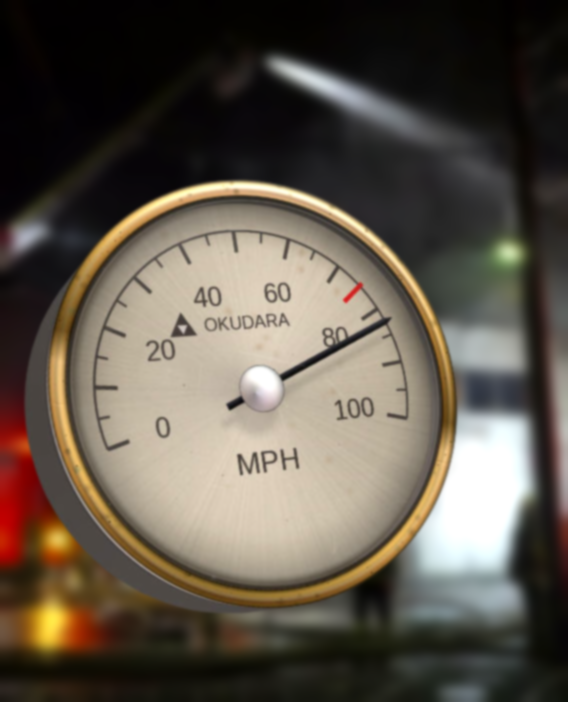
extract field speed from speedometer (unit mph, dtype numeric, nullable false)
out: 82.5 mph
